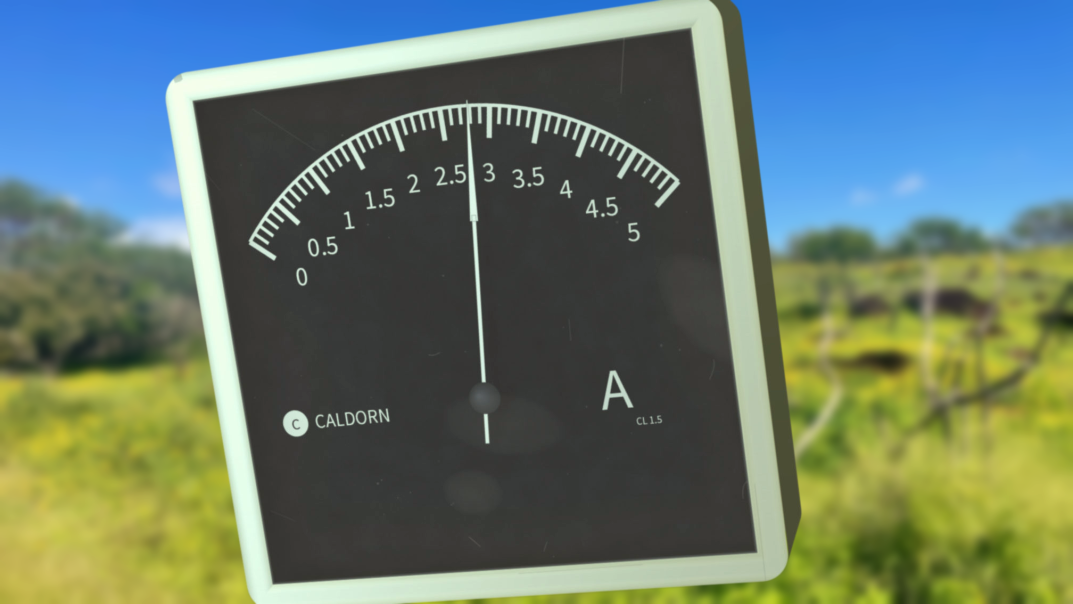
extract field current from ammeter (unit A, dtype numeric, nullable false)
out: 2.8 A
